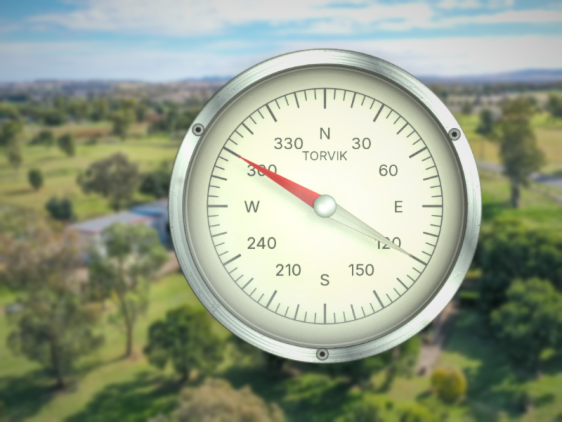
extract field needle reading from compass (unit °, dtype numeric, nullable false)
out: 300 °
